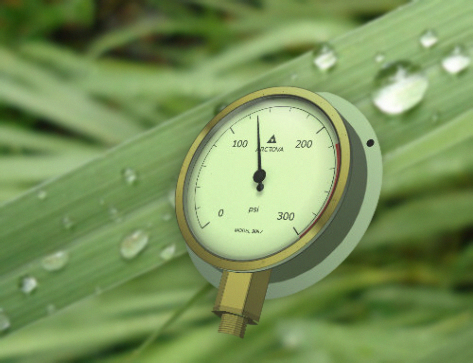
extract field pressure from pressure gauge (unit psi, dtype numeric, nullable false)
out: 130 psi
